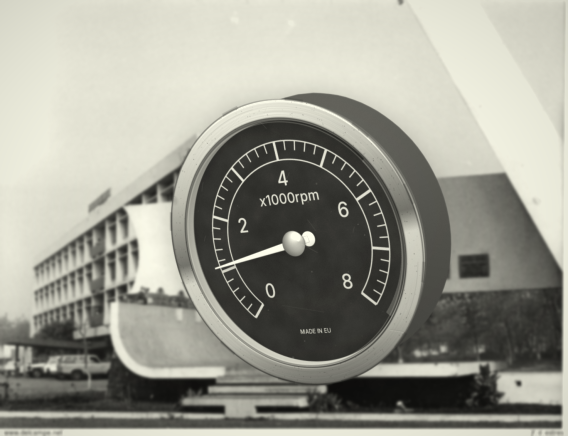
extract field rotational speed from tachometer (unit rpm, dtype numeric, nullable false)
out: 1100 rpm
